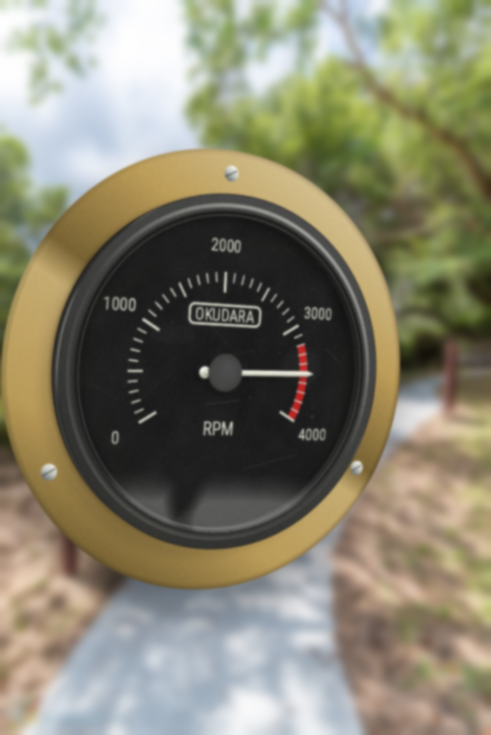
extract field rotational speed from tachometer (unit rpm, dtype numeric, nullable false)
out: 3500 rpm
